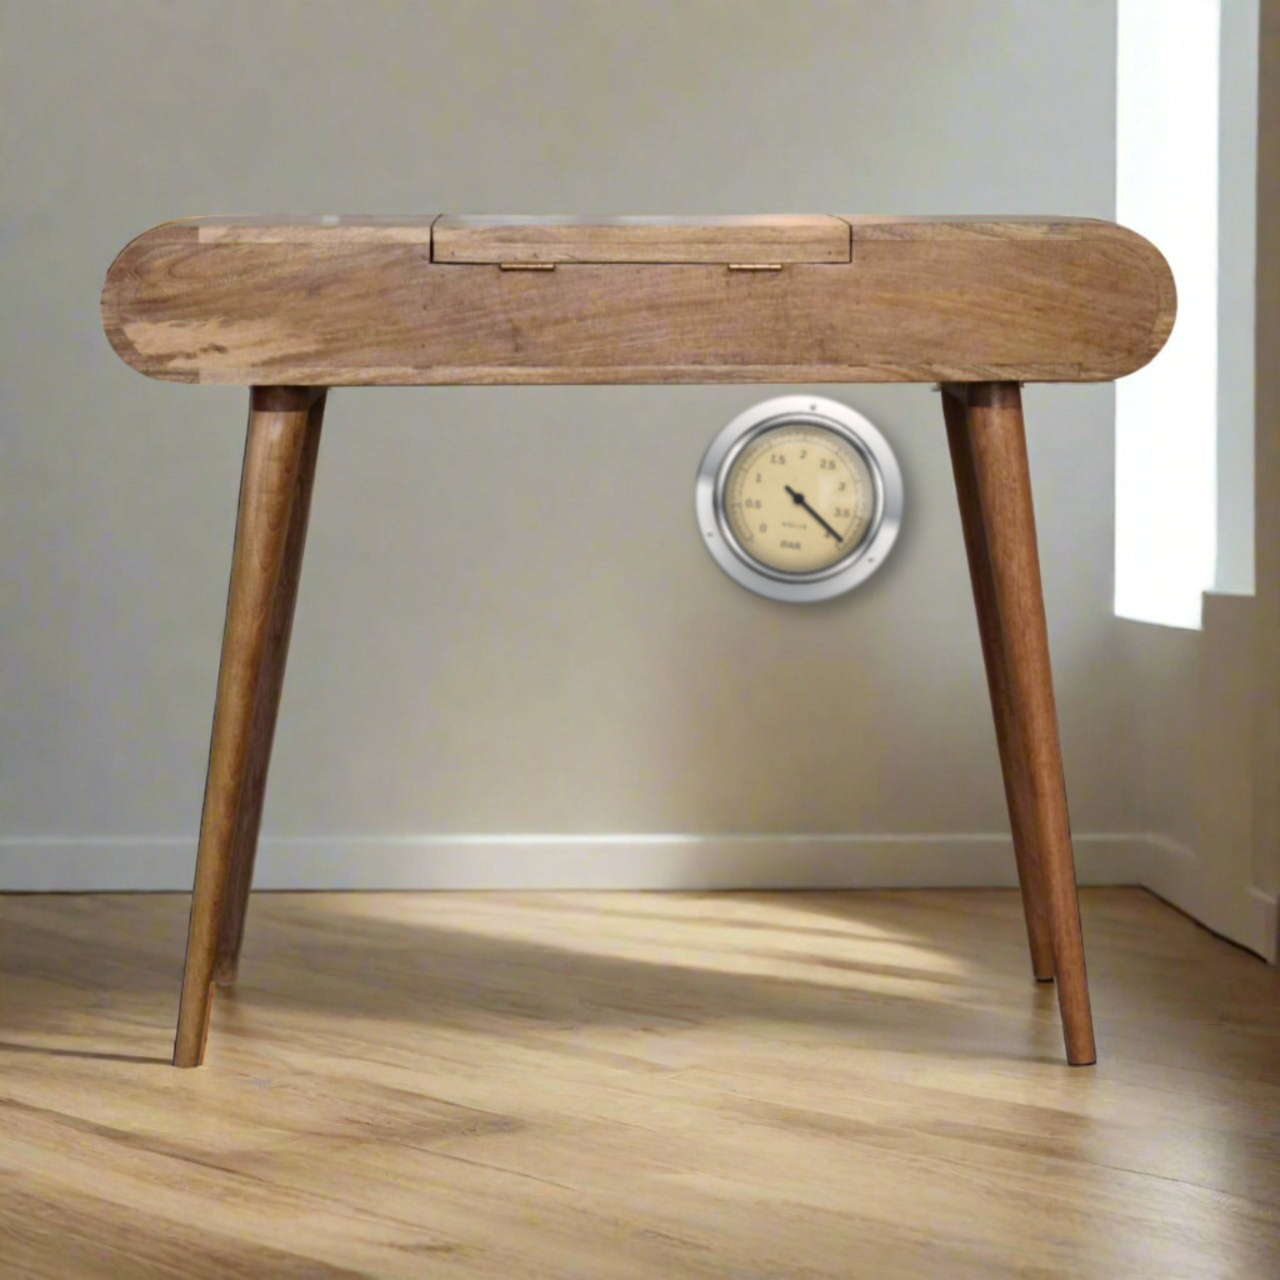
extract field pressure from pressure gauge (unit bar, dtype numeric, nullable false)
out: 3.9 bar
